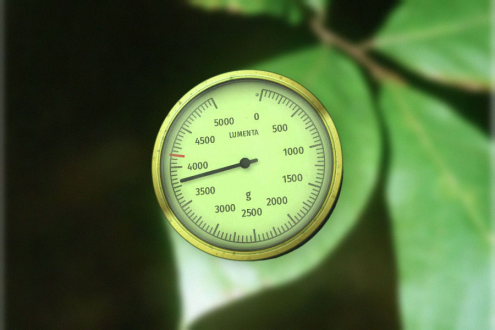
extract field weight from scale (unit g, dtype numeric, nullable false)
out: 3800 g
